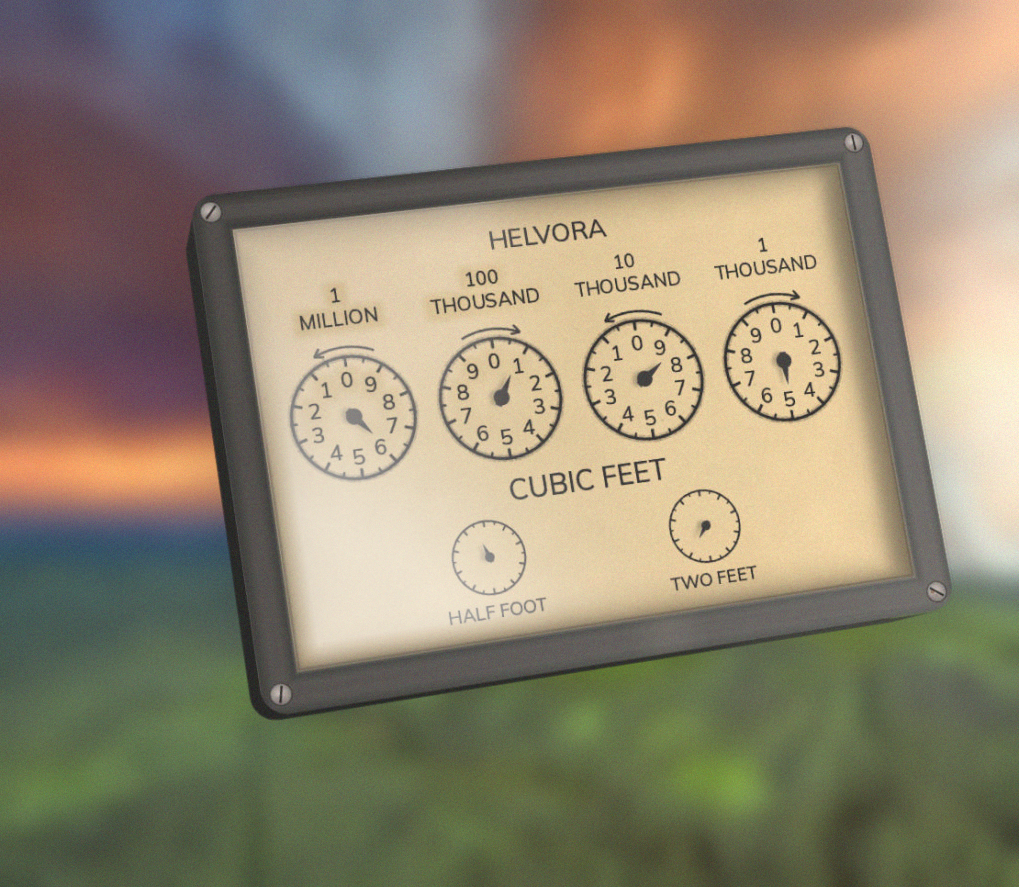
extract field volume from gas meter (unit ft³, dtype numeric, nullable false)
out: 608500 ft³
